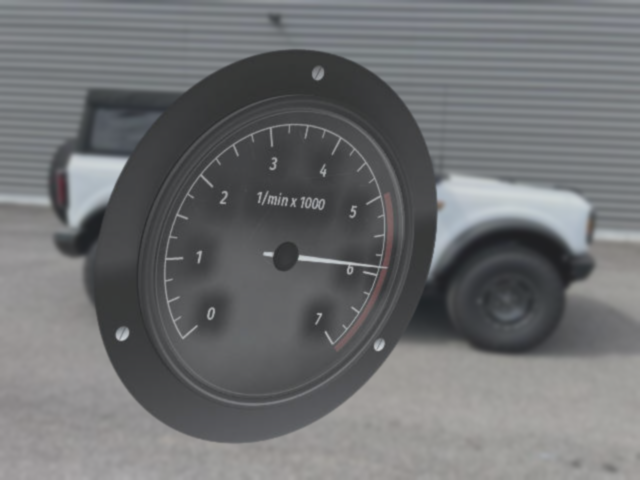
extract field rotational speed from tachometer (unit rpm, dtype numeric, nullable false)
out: 5875 rpm
